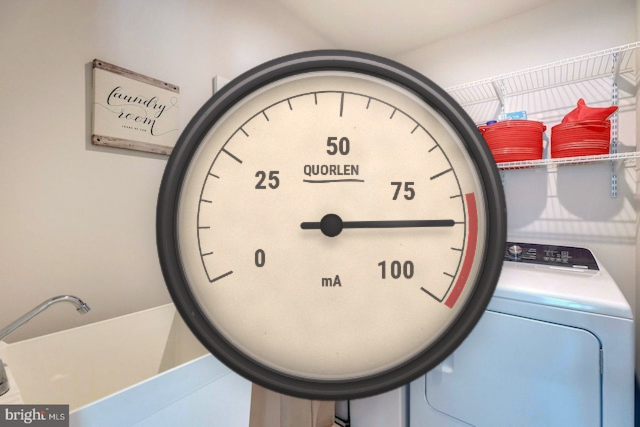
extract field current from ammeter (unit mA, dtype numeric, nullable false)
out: 85 mA
